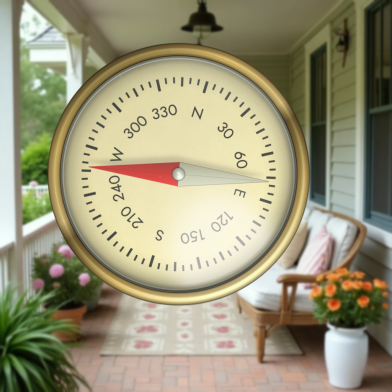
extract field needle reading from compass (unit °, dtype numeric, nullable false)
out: 257.5 °
